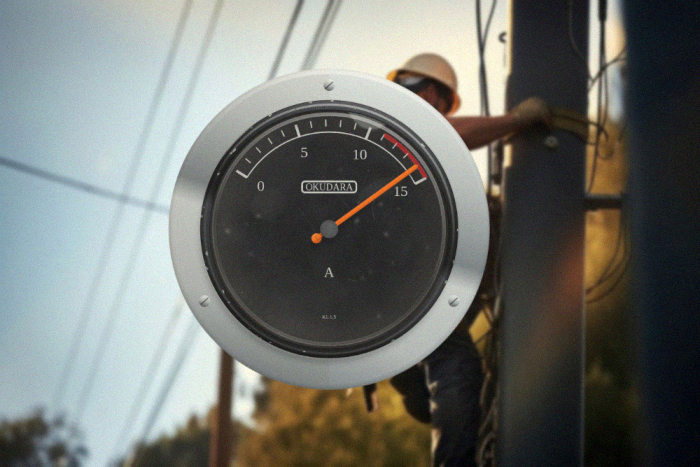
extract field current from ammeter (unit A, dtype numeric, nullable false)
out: 14 A
